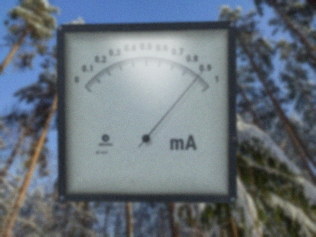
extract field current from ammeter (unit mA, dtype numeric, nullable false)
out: 0.9 mA
